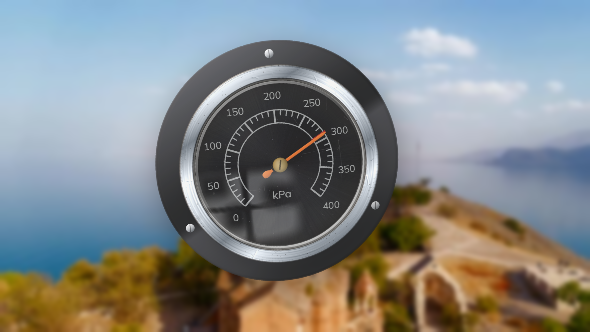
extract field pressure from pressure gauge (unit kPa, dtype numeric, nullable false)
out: 290 kPa
